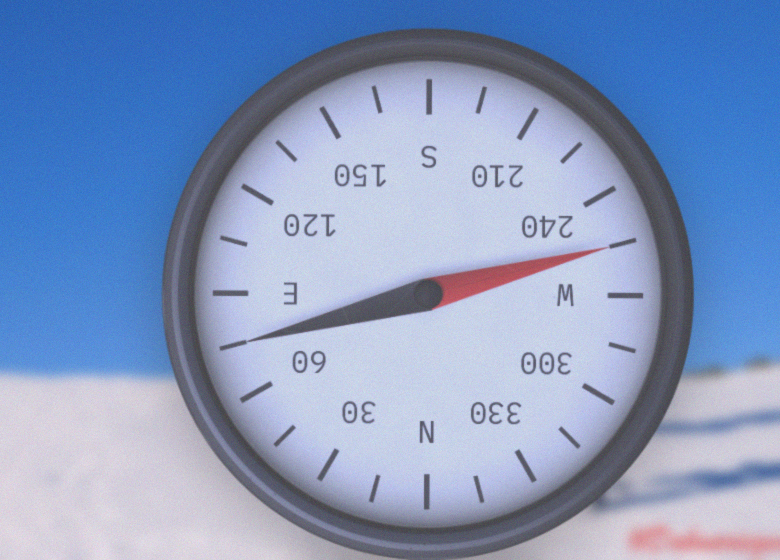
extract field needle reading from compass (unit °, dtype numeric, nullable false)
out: 255 °
